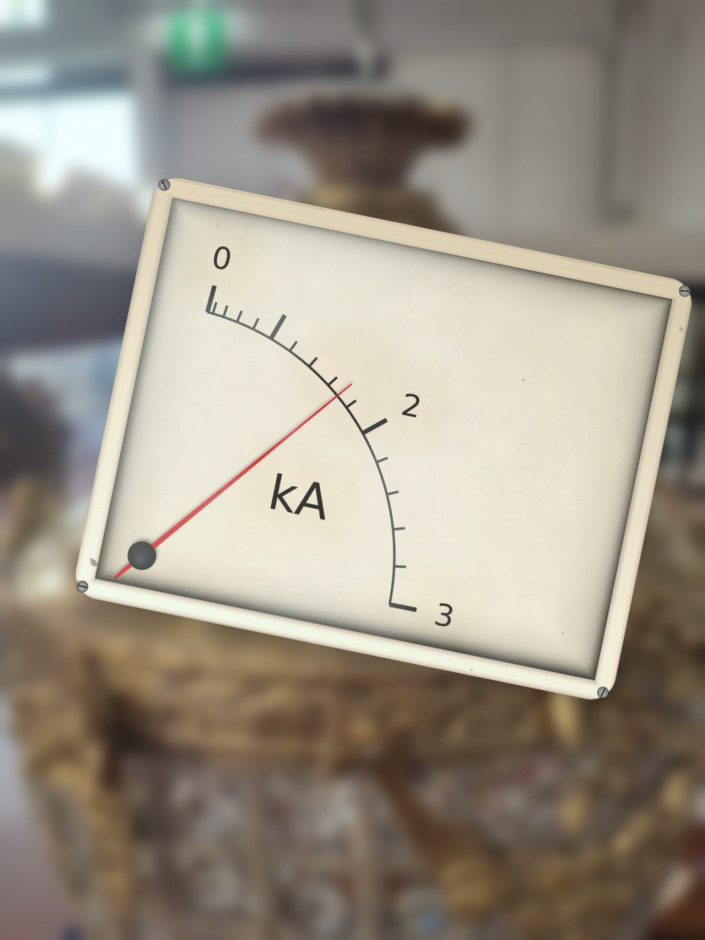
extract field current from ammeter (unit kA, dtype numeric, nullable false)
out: 1.7 kA
